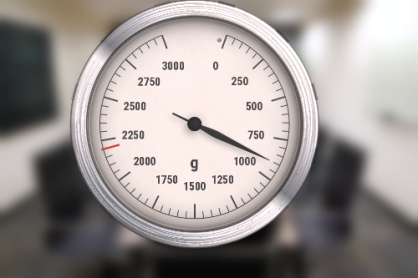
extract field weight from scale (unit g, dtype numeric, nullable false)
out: 900 g
